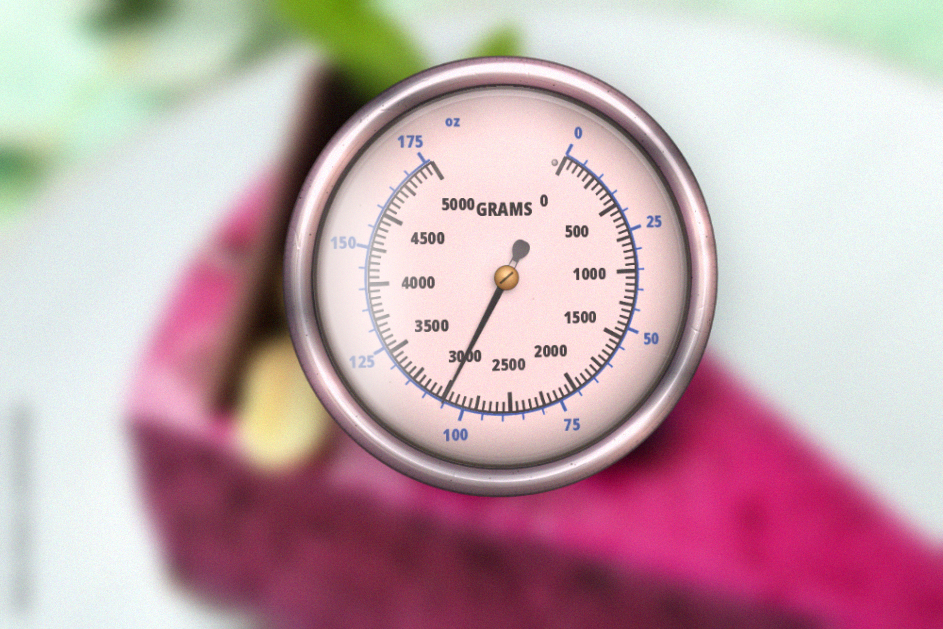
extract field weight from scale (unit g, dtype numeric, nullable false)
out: 3000 g
